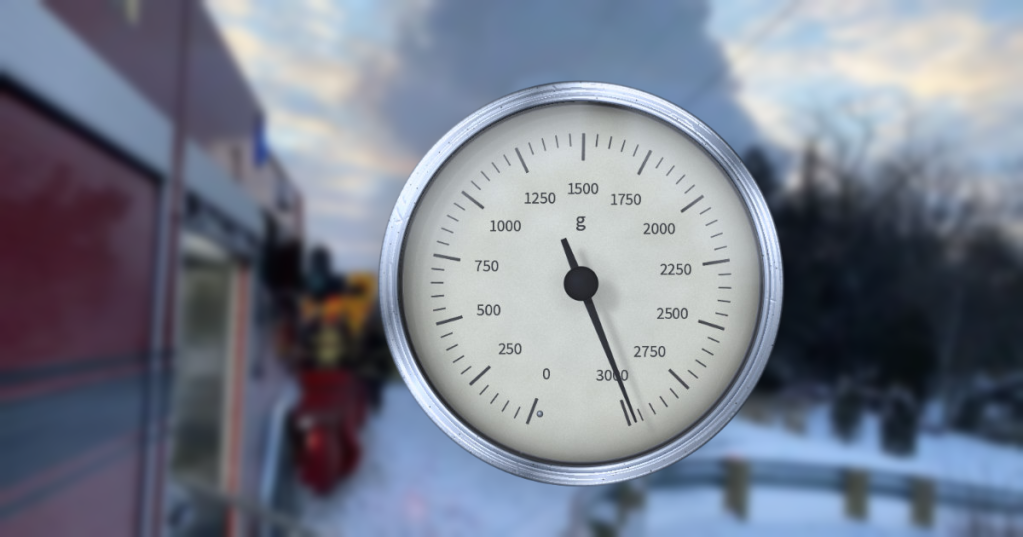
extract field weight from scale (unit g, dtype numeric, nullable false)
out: 2975 g
